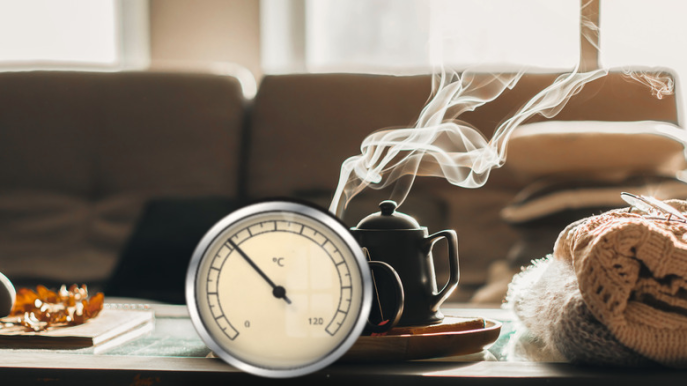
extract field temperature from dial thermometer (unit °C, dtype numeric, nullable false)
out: 42.5 °C
